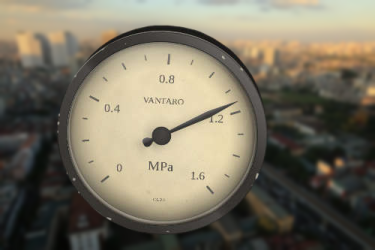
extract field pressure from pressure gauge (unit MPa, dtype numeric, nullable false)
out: 1.15 MPa
